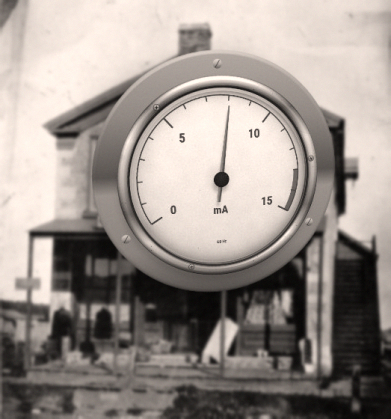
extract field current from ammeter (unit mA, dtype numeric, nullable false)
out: 8 mA
